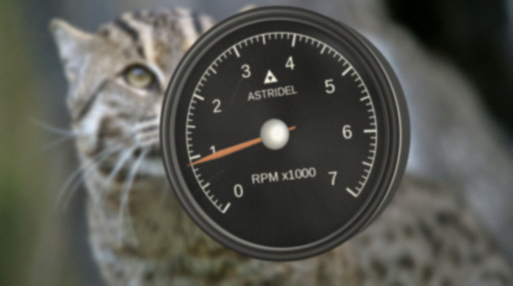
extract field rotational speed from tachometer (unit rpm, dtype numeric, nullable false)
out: 900 rpm
